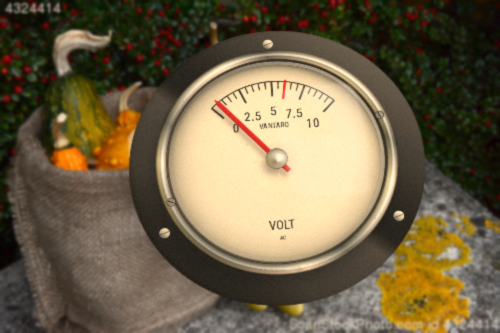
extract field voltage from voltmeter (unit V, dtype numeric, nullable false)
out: 0.5 V
